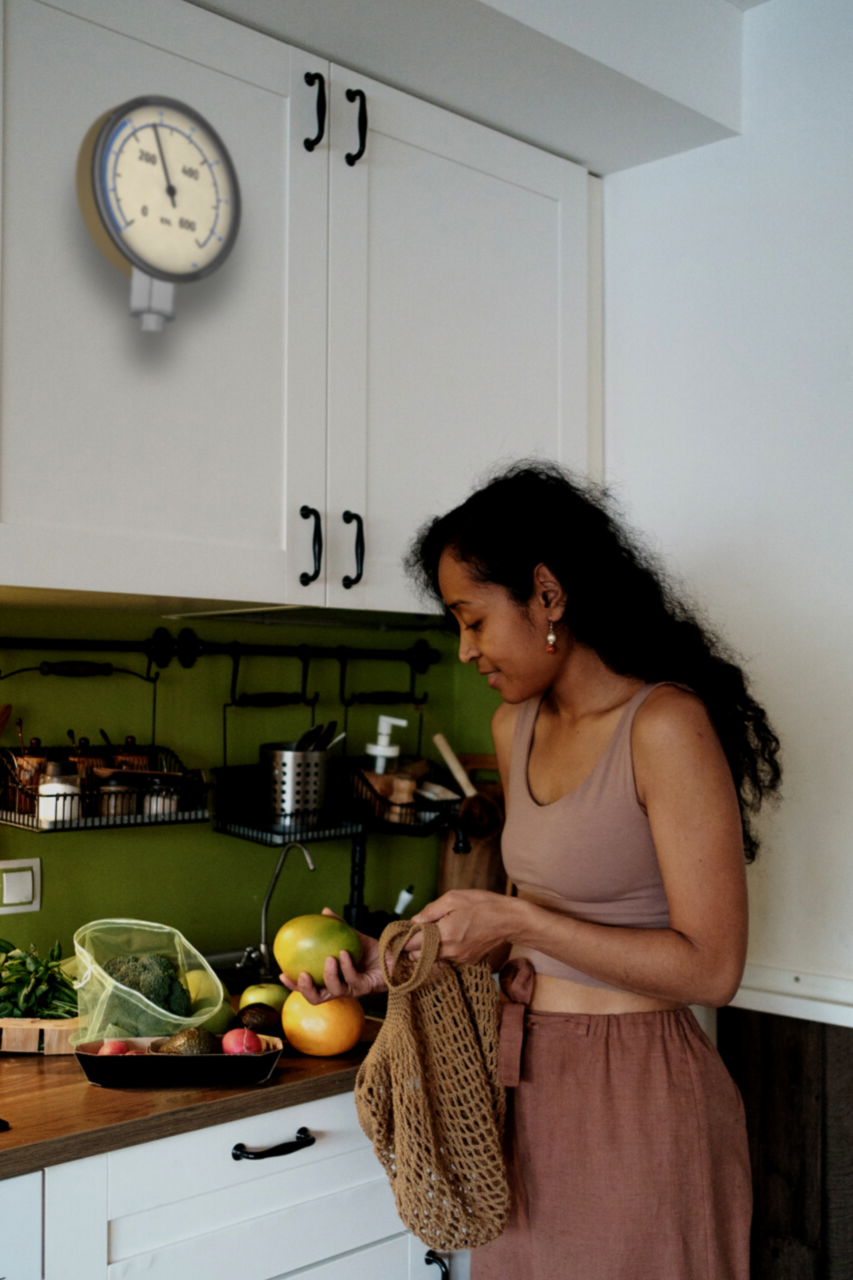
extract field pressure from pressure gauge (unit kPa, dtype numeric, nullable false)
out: 250 kPa
